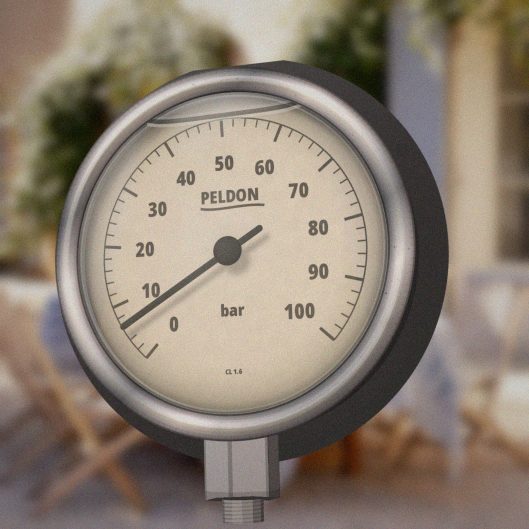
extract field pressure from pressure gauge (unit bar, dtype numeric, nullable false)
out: 6 bar
